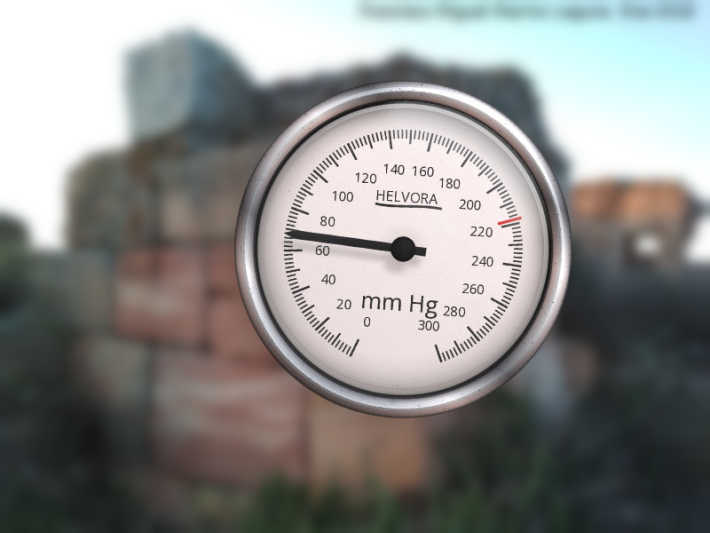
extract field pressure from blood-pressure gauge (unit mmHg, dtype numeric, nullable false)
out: 68 mmHg
